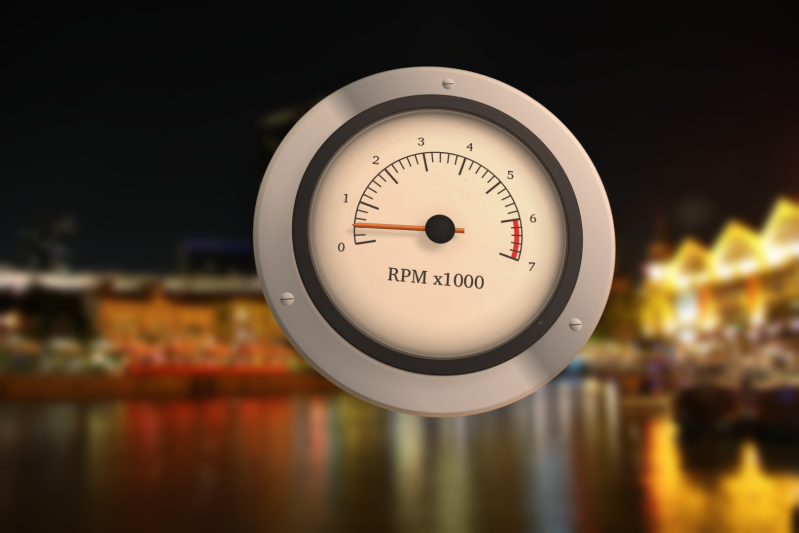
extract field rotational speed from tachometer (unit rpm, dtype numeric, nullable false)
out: 400 rpm
